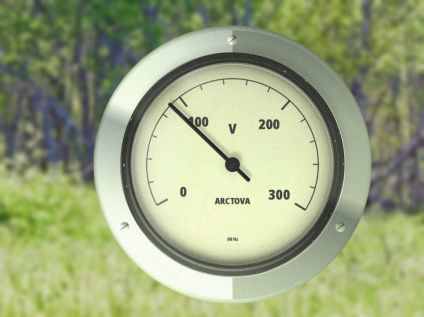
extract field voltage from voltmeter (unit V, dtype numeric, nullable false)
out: 90 V
